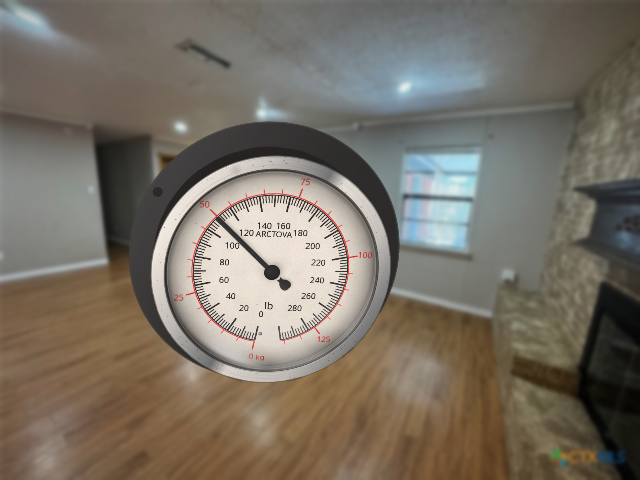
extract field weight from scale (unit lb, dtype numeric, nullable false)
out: 110 lb
